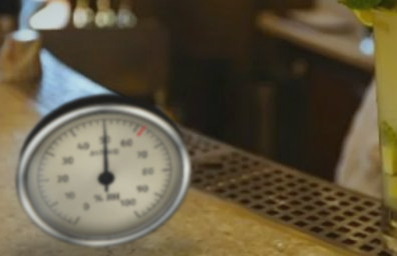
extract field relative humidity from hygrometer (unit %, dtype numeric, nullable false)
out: 50 %
